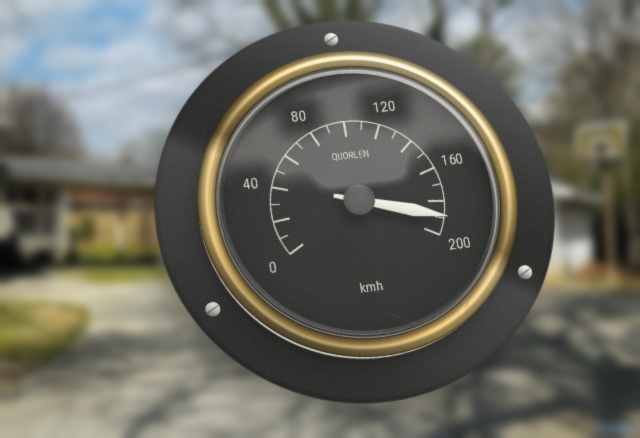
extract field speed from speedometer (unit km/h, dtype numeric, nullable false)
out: 190 km/h
